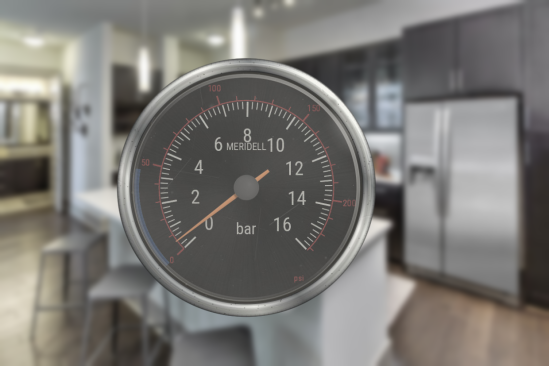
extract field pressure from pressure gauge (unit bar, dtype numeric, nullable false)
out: 0.4 bar
